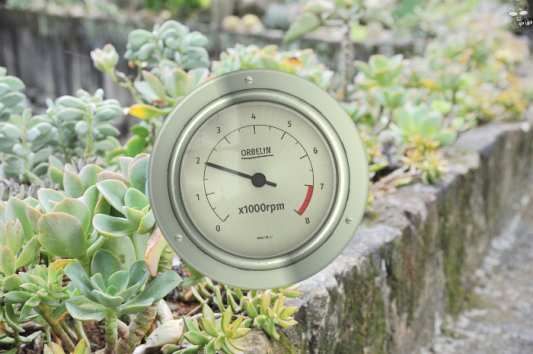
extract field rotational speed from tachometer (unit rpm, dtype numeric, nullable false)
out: 2000 rpm
